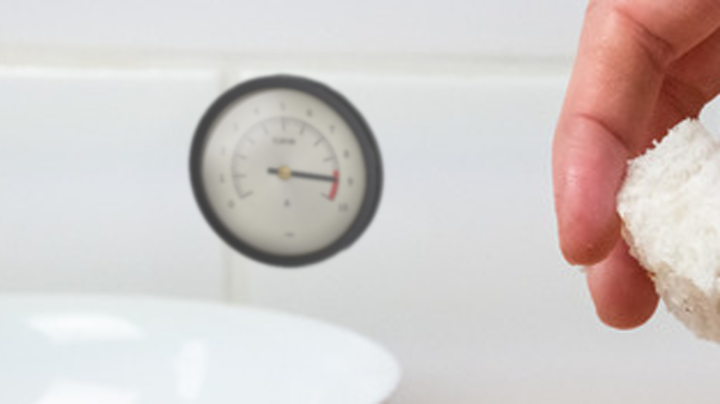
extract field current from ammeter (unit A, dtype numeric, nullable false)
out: 9 A
